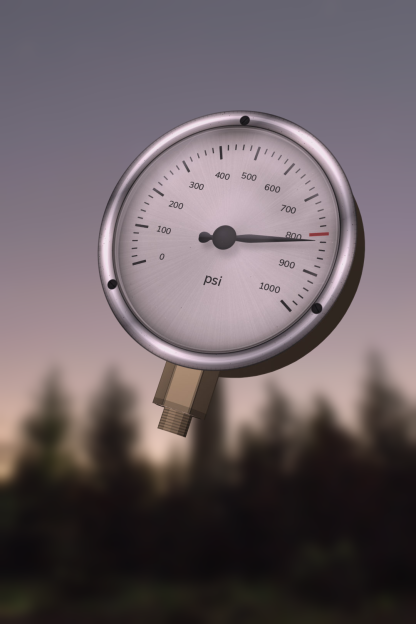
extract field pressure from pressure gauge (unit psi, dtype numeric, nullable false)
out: 820 psi
